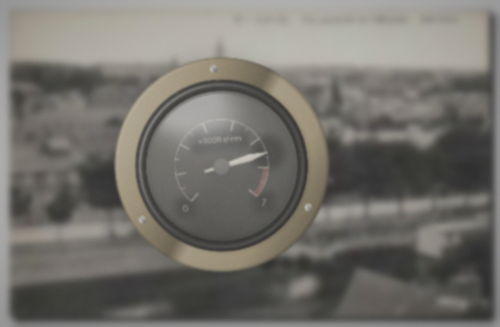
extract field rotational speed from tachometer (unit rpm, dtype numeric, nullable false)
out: 5500 rpm
